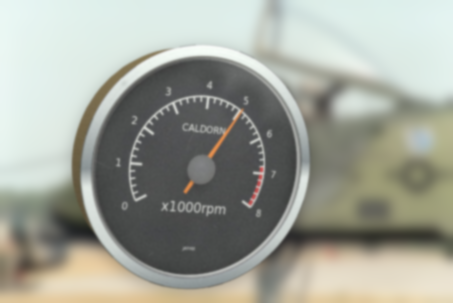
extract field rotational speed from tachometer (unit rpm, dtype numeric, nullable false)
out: 5000 rpm
